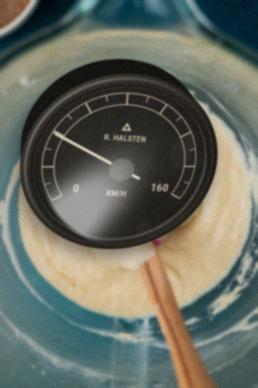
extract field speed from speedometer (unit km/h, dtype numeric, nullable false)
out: 40 km/h
